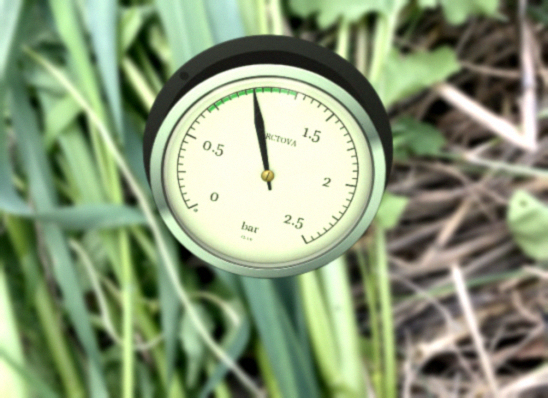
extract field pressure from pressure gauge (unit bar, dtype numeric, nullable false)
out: 1 bar
